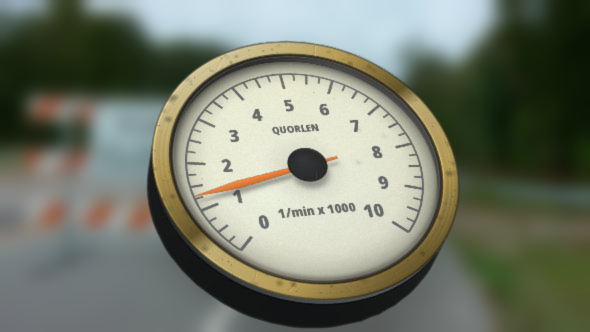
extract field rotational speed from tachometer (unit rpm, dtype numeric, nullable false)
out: 1250 rpm
